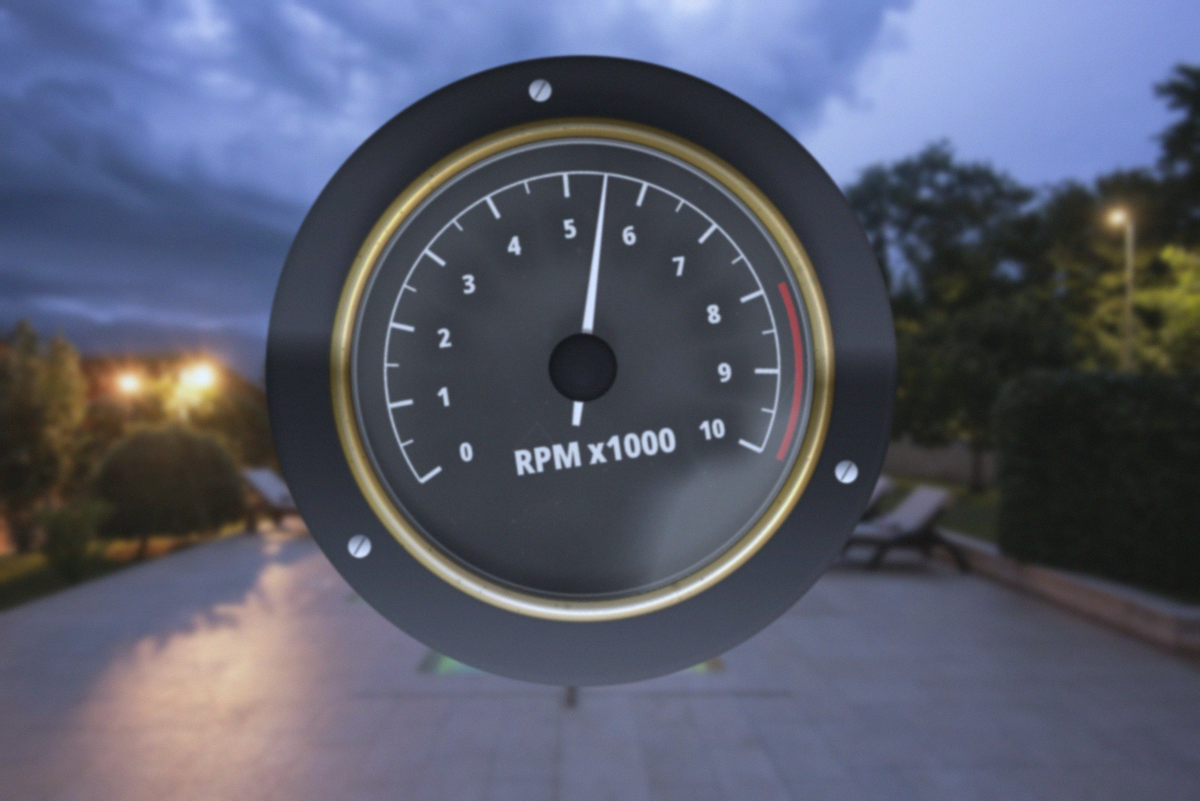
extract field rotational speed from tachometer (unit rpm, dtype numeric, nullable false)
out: 5500 rpm
